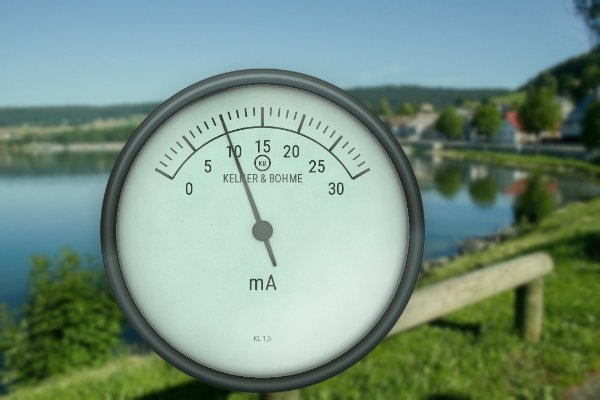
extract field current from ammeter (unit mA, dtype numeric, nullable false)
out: 10 mA
